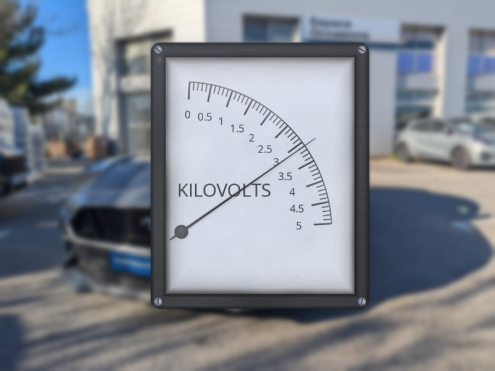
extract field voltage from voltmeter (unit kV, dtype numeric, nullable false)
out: 3.1 kV
